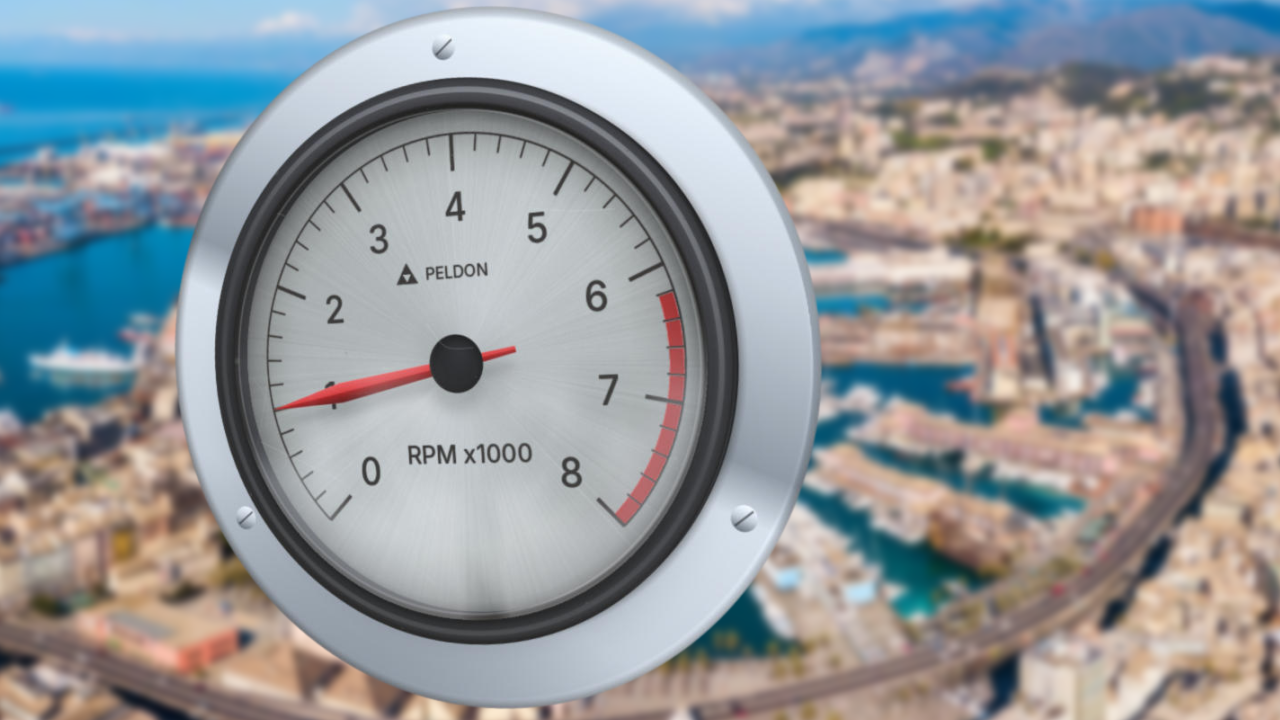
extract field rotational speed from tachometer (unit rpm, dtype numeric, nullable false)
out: 1000 rpm
